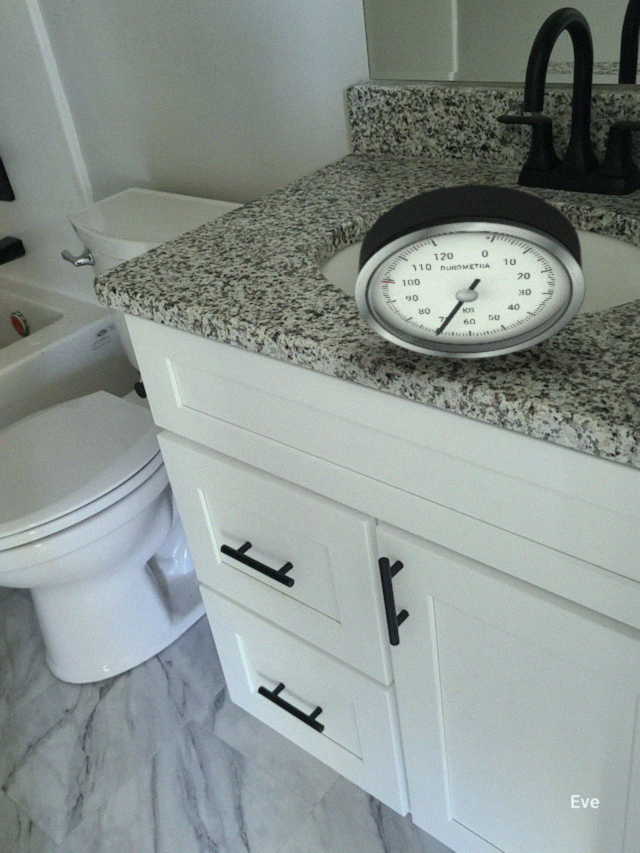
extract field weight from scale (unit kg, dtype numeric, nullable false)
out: 70 kg
